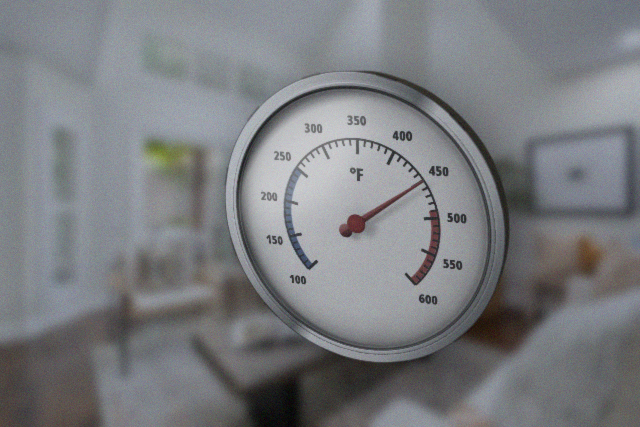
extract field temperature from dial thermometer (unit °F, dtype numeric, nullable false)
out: 450 °F
